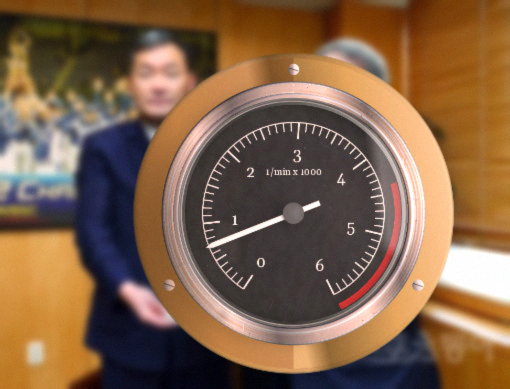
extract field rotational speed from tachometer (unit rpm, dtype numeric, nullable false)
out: 700 rpm
